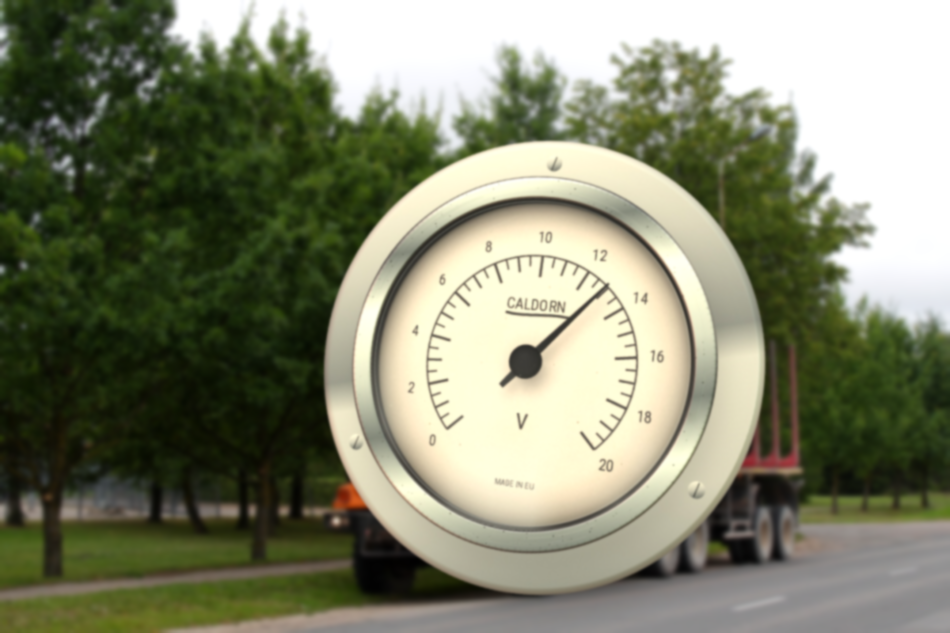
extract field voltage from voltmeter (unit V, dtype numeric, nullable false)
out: 13 V
